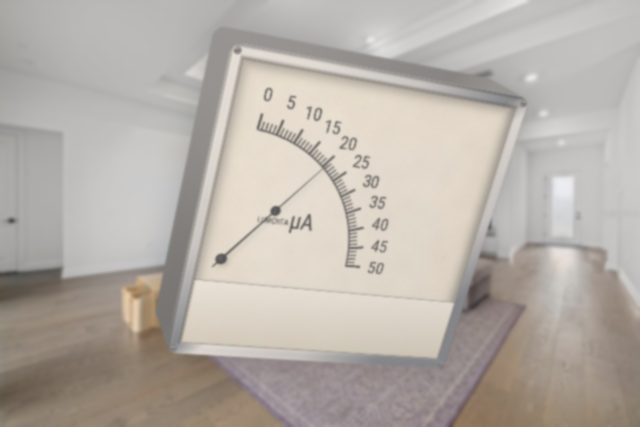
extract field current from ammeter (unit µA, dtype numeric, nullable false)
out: 20 µA
